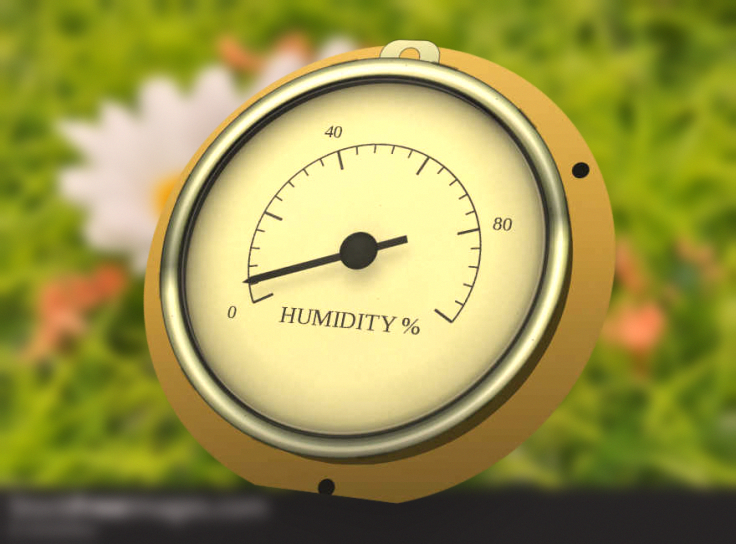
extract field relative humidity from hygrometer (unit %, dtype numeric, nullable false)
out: 4 %
